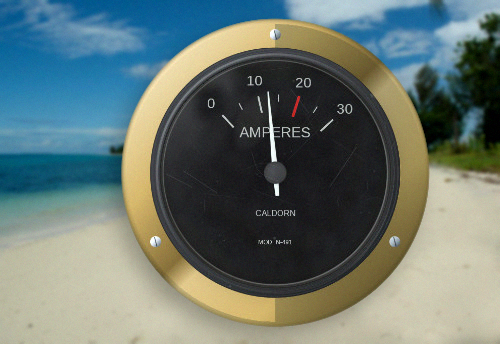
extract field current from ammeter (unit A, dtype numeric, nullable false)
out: 12.5 A
